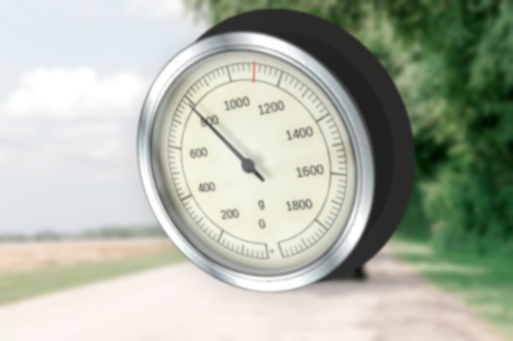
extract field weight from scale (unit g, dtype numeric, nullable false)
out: 800 g
